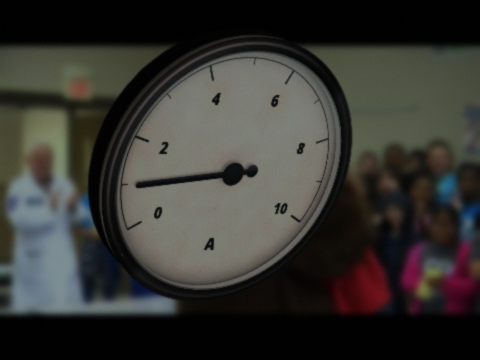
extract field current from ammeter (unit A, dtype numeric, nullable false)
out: 1 A
